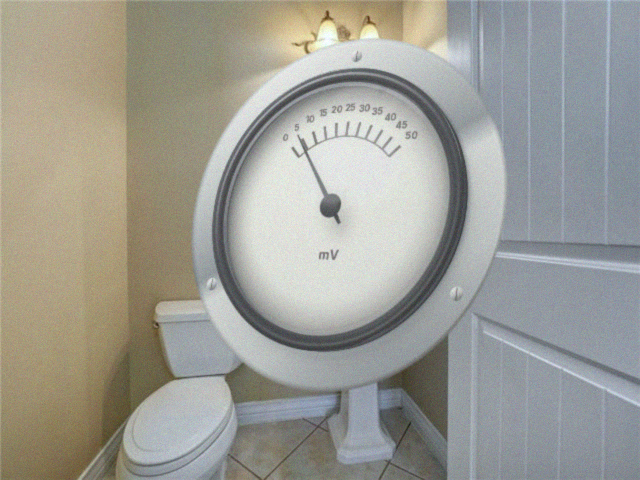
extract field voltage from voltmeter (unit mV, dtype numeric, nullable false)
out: 5 mV
